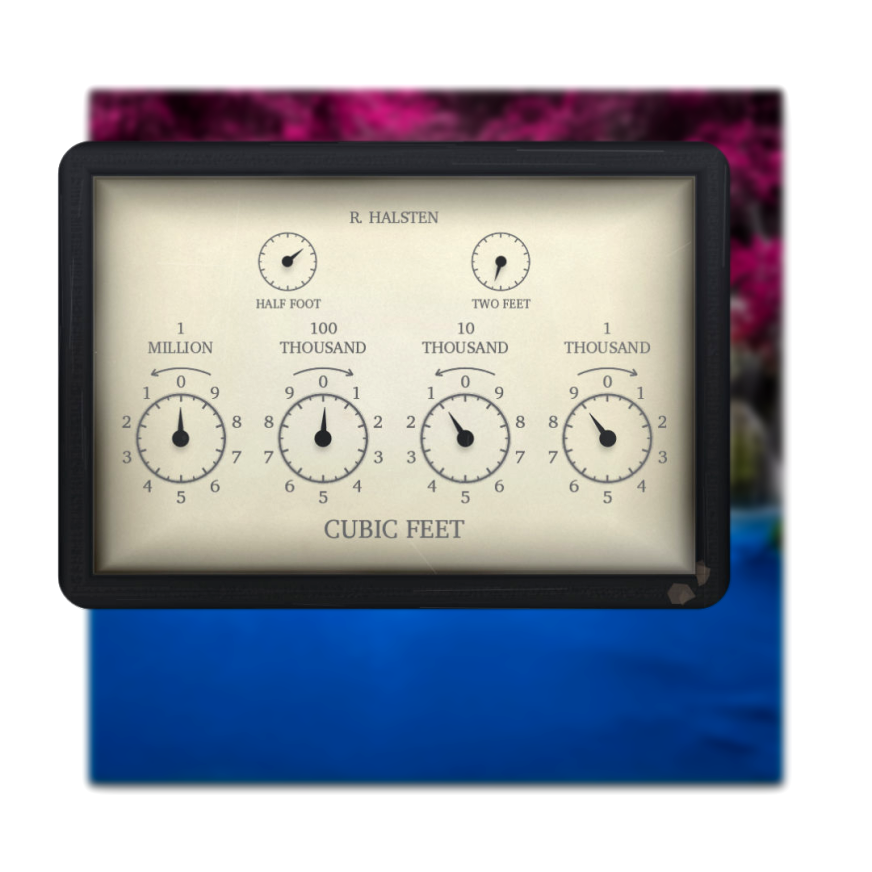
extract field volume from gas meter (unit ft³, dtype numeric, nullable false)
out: 900 ft³
